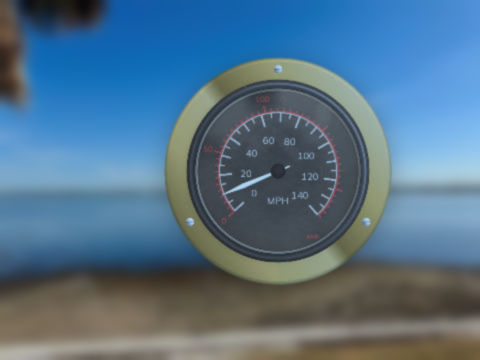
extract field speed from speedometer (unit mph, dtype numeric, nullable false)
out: 10 mph
